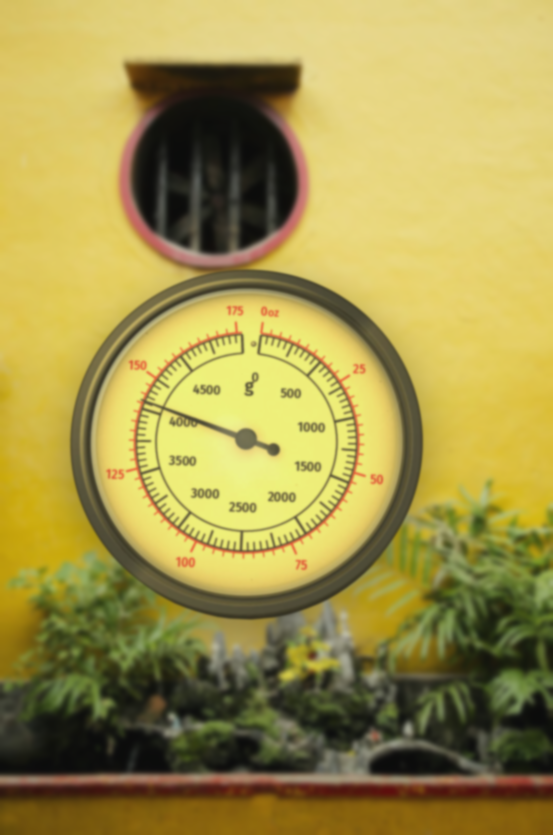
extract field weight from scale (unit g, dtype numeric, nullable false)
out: 4050 g
